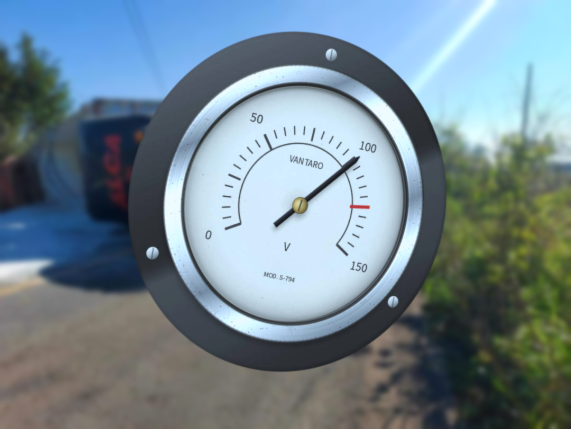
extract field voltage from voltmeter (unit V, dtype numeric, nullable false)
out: 100 V
